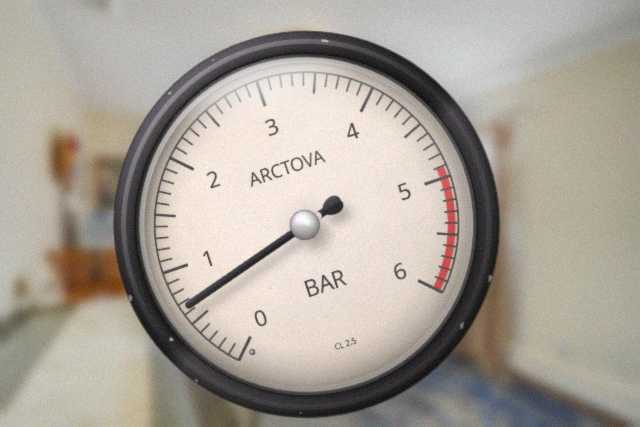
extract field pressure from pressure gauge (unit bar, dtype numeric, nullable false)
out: 0.65 bar
